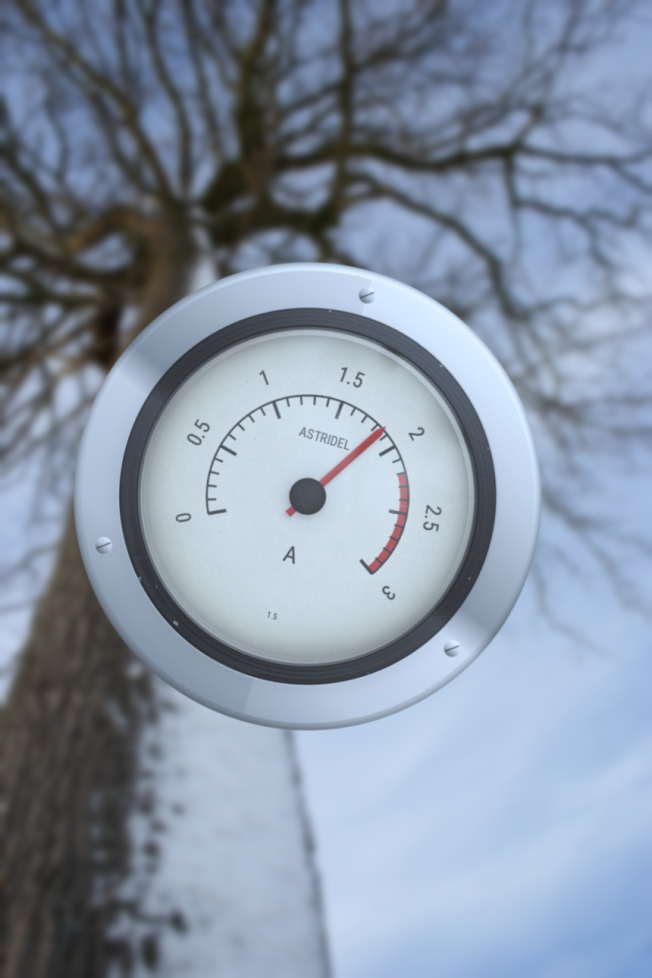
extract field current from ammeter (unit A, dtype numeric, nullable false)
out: 1.85 A
